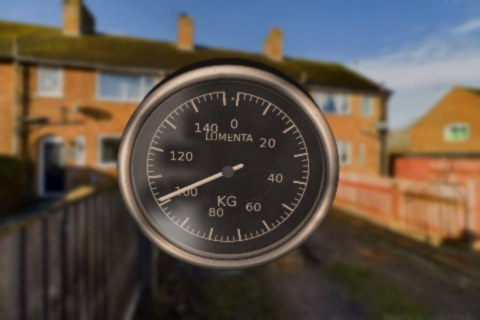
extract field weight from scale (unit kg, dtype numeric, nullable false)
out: 102 kg
